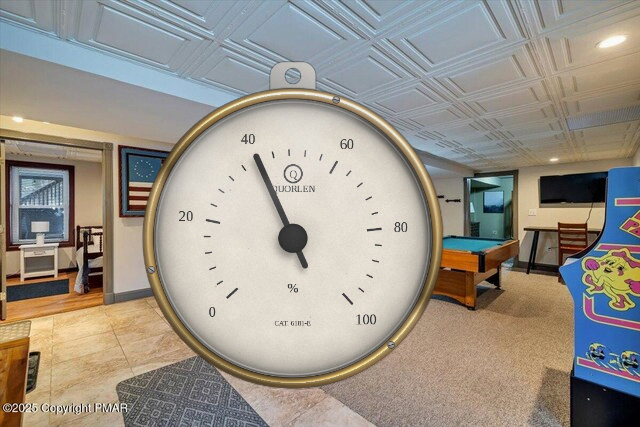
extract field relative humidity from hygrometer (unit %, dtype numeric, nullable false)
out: 40 %
